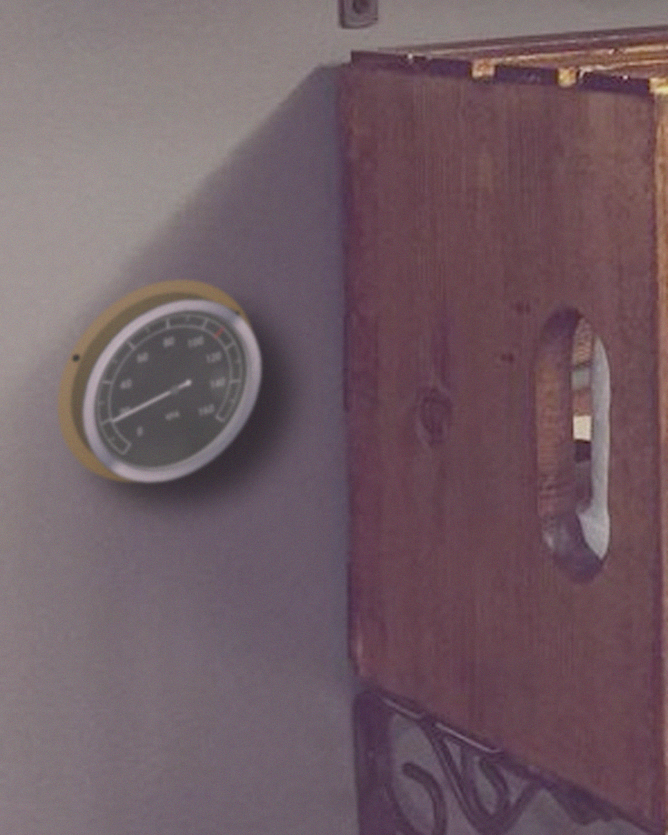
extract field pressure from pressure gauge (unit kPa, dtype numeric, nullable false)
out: 20 kPa
